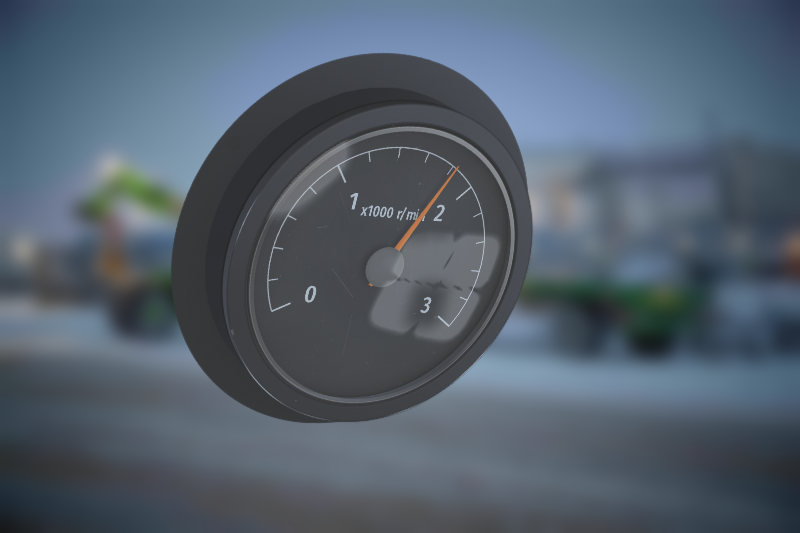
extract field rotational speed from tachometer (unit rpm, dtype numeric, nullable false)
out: 1800 rpm
